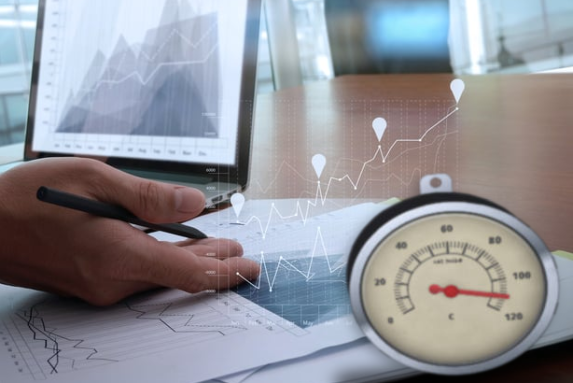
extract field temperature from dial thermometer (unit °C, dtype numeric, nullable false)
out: 110 °C
